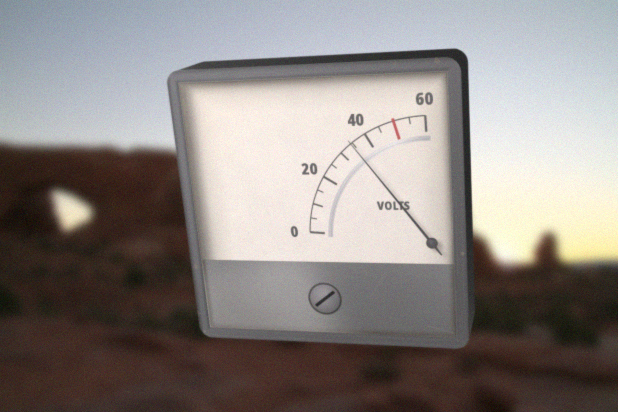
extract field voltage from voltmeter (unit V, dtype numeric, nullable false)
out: 35 V
